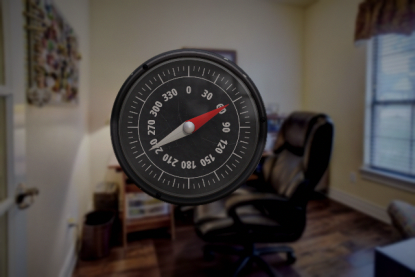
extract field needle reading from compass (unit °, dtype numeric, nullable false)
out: 60 °
